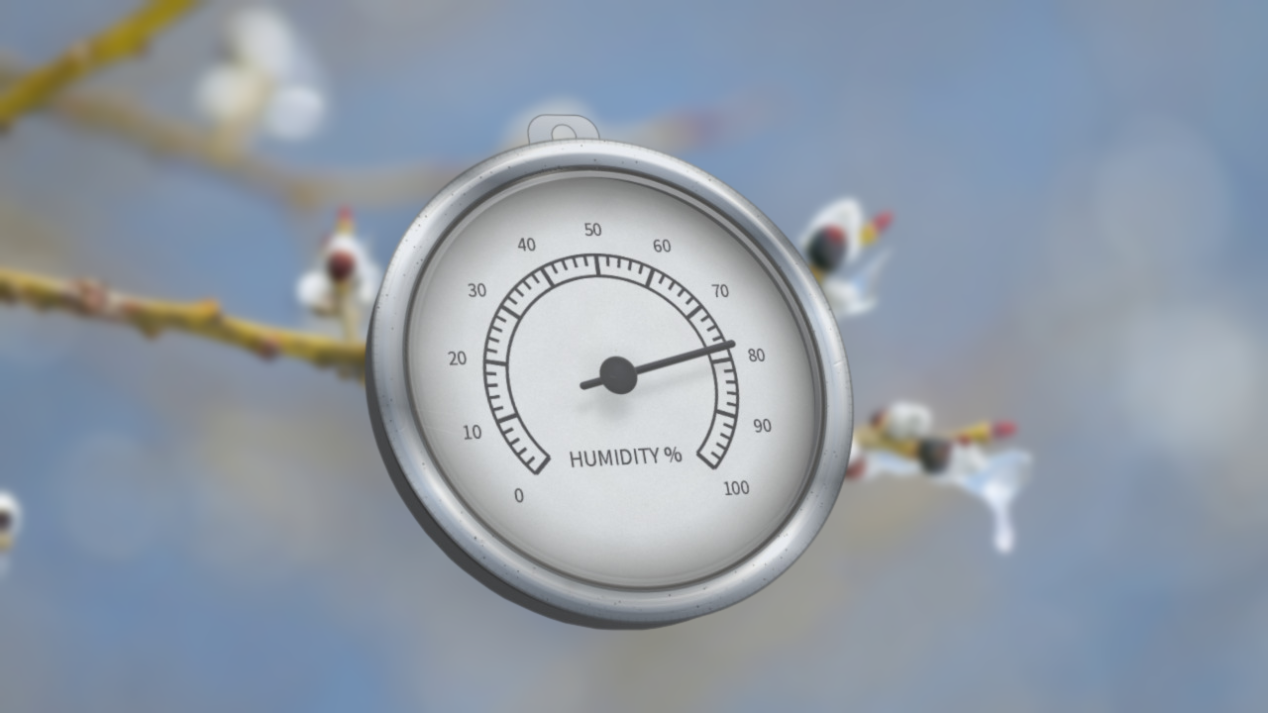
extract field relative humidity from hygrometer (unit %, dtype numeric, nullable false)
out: 78 %
